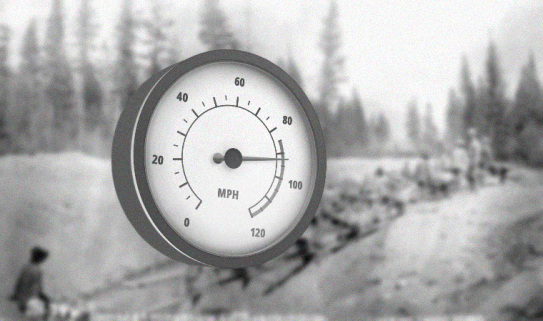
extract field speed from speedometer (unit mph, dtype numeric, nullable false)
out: 92.5 mph
